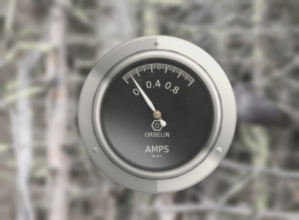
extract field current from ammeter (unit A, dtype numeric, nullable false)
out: 0.1 A
